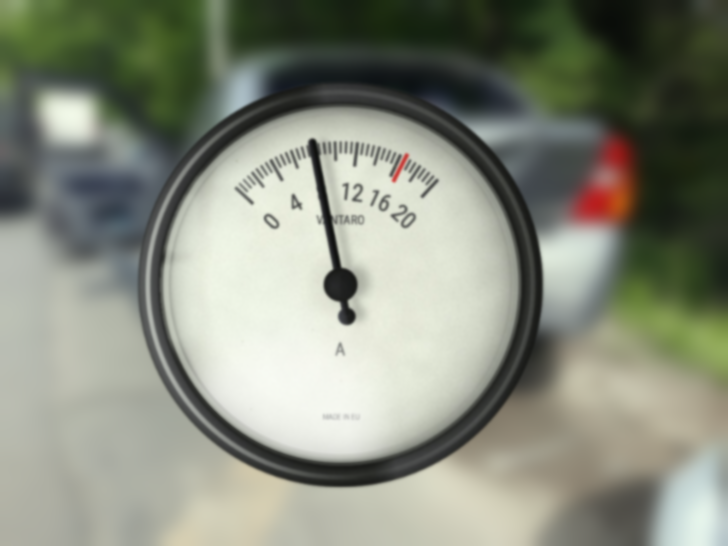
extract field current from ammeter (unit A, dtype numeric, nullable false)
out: 8 A
